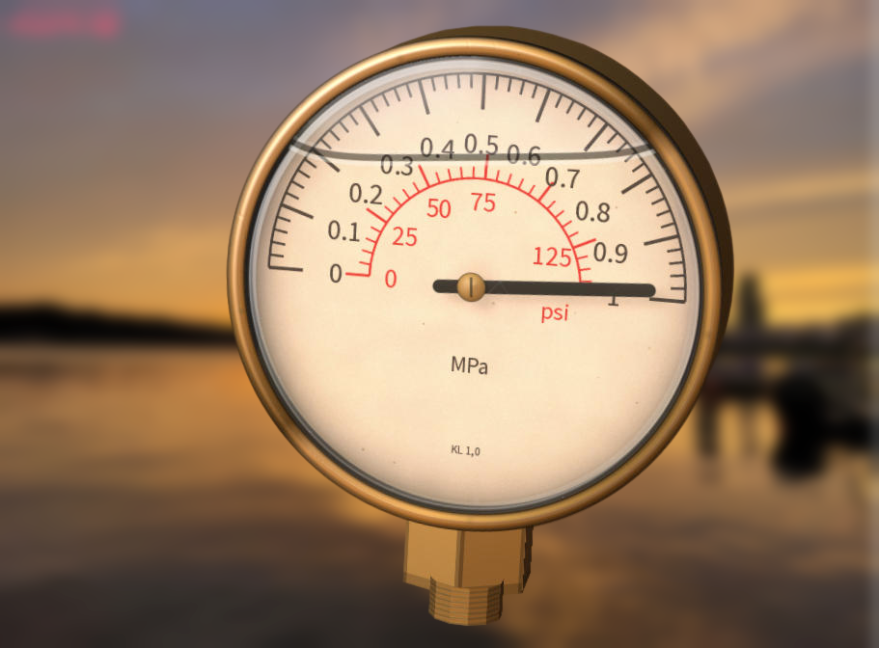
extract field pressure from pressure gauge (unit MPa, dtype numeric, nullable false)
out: 0.98 MPa
